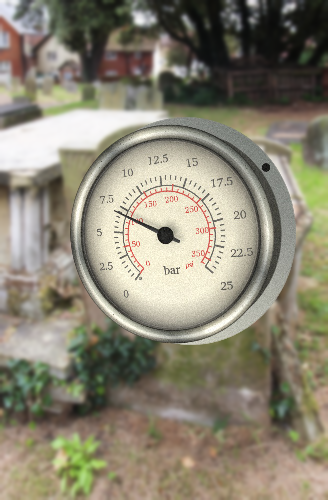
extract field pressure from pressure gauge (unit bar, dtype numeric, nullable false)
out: 7 bar
